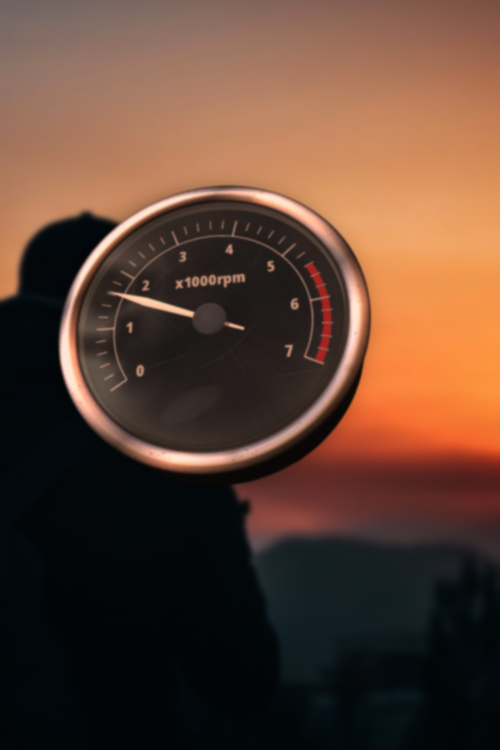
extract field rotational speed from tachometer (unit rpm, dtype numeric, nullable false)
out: 1600 rpm
